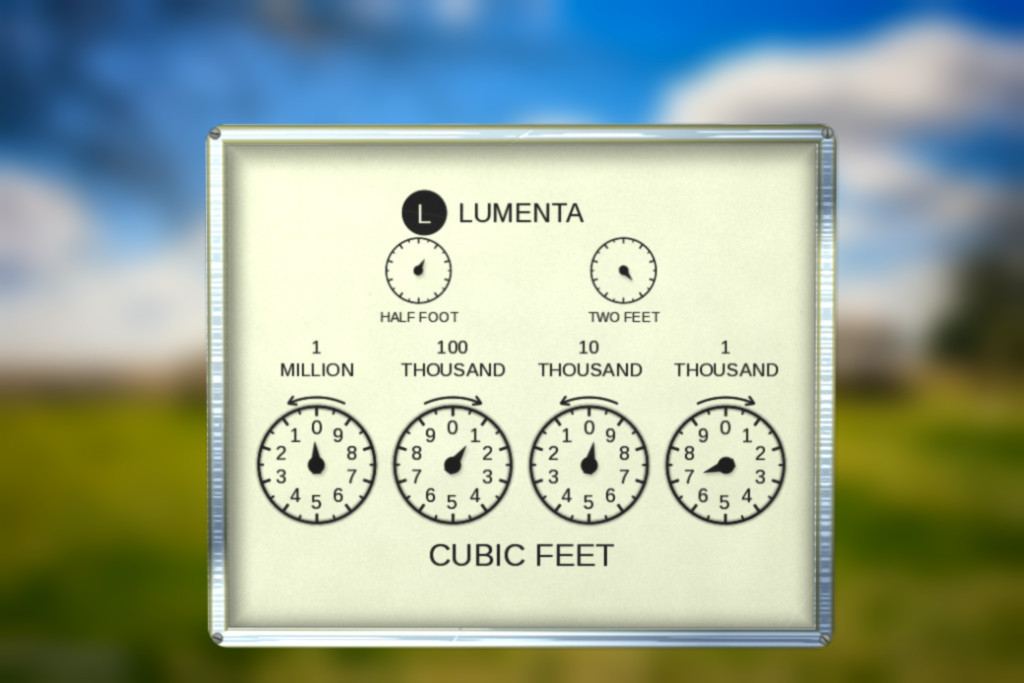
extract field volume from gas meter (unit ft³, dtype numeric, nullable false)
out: 9700 ft³
